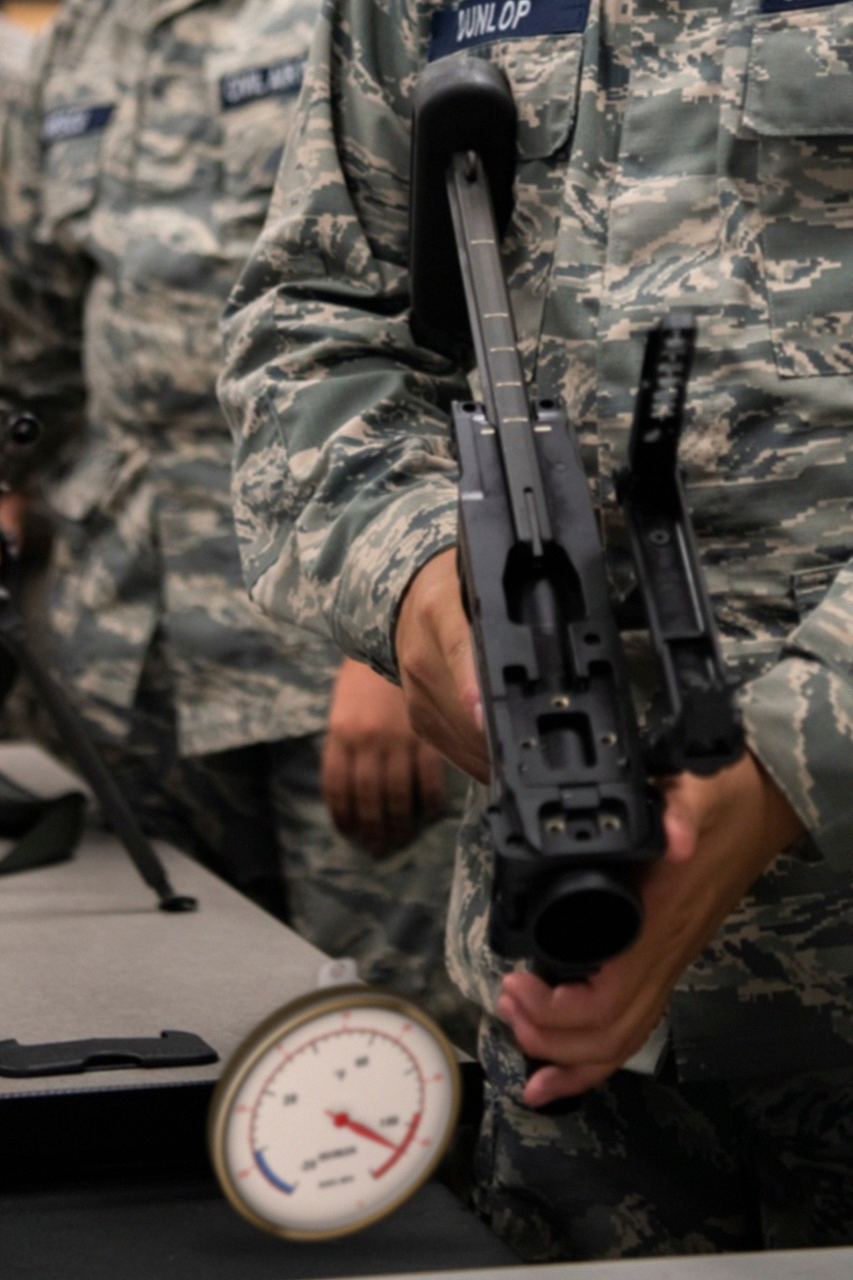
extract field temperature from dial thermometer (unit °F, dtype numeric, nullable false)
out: 108 °F
